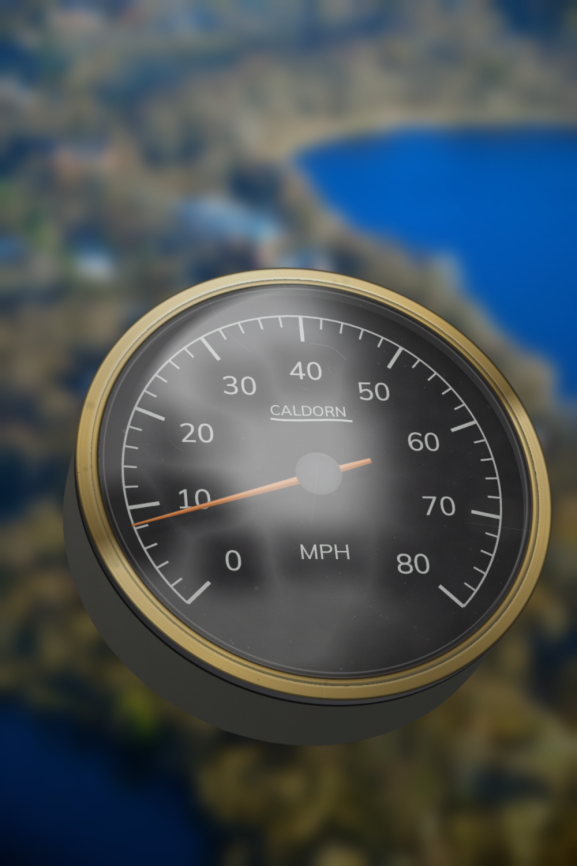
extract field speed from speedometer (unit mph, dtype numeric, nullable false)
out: 8 mph
